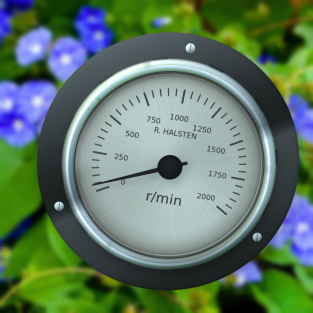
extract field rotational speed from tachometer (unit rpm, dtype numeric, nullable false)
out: 50 rpm
